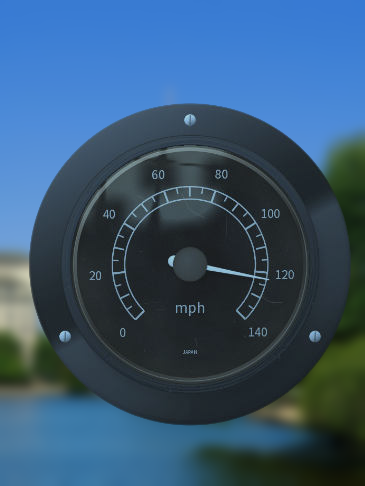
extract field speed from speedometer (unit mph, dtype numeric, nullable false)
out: 122.5 mph
